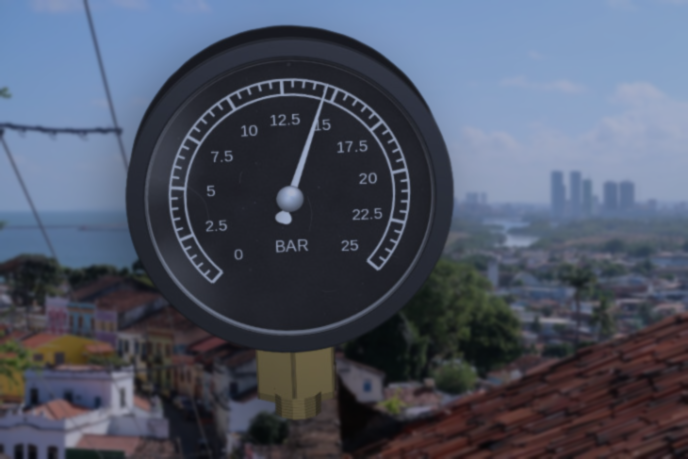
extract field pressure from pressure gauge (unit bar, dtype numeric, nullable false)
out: 14.5 bar
